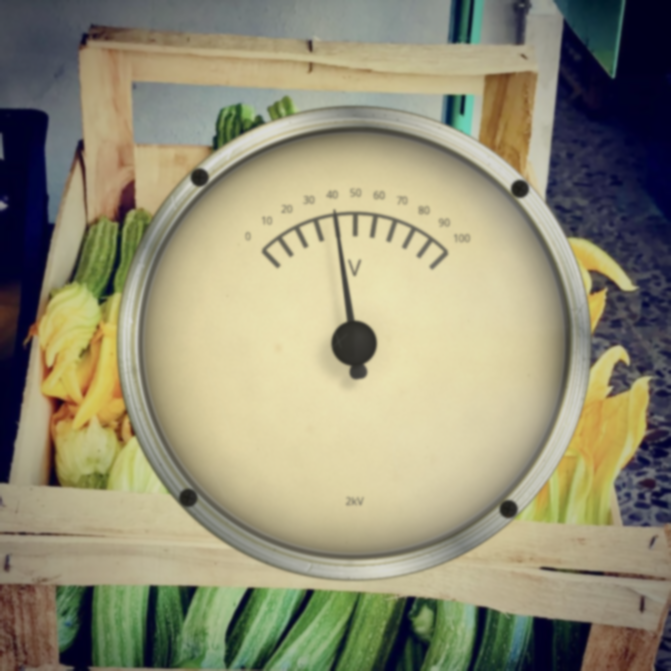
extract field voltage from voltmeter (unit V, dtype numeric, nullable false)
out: 40 V
